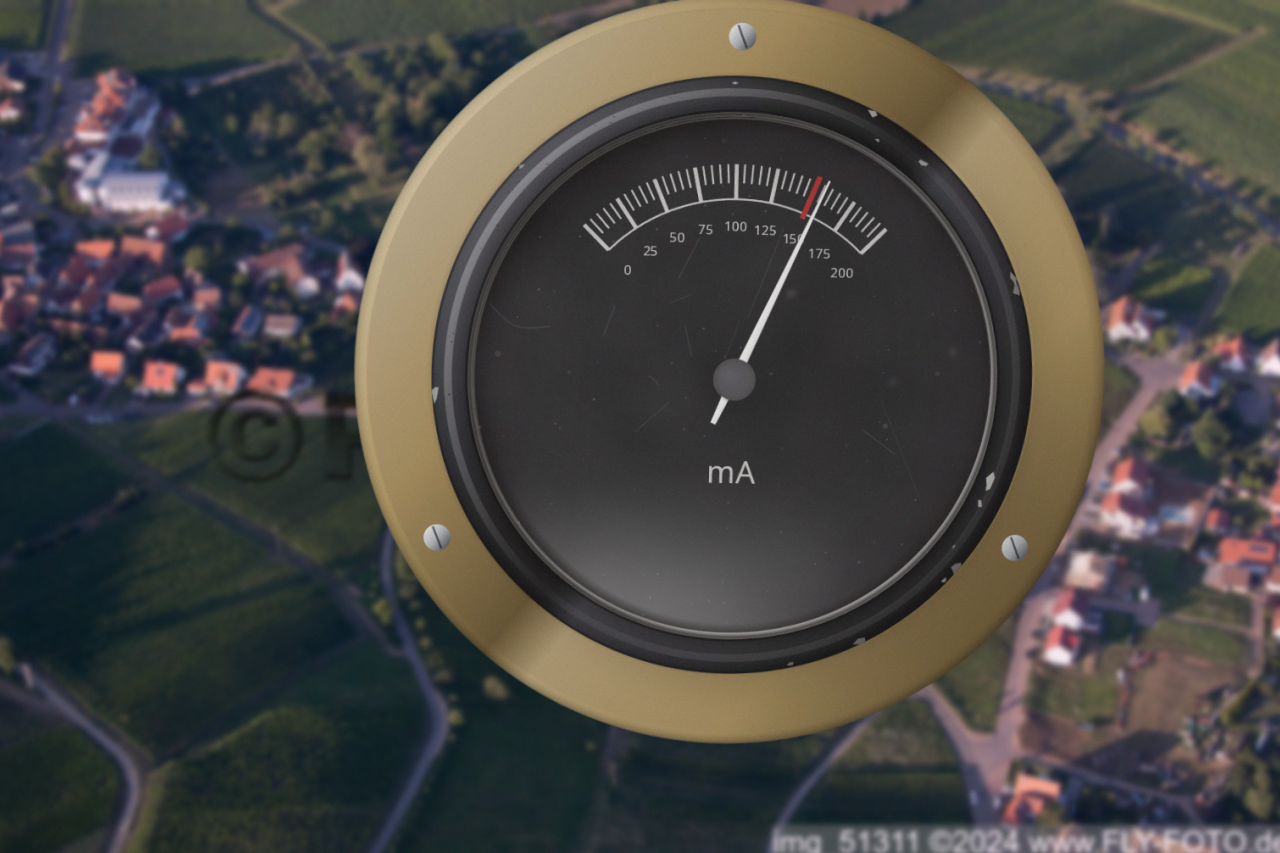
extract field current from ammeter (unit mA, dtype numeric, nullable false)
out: 155 mA
